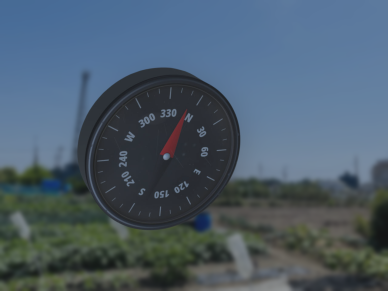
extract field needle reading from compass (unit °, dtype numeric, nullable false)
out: 350 °
